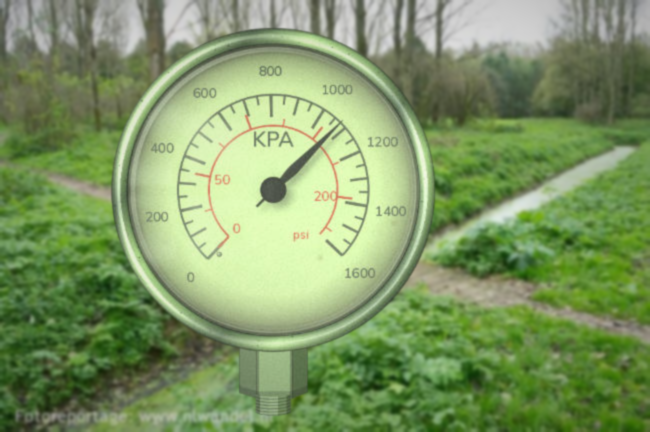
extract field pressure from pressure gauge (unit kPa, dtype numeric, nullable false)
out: 1075 kPa
